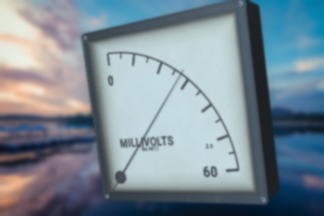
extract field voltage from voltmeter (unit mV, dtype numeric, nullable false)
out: 27.5 mV
